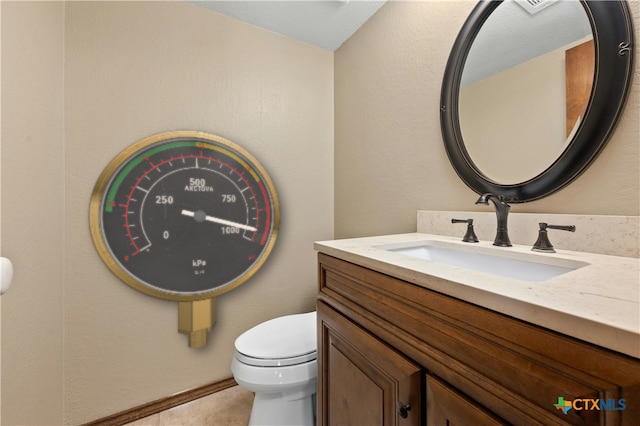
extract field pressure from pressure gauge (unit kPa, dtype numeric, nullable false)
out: 950 kPa
